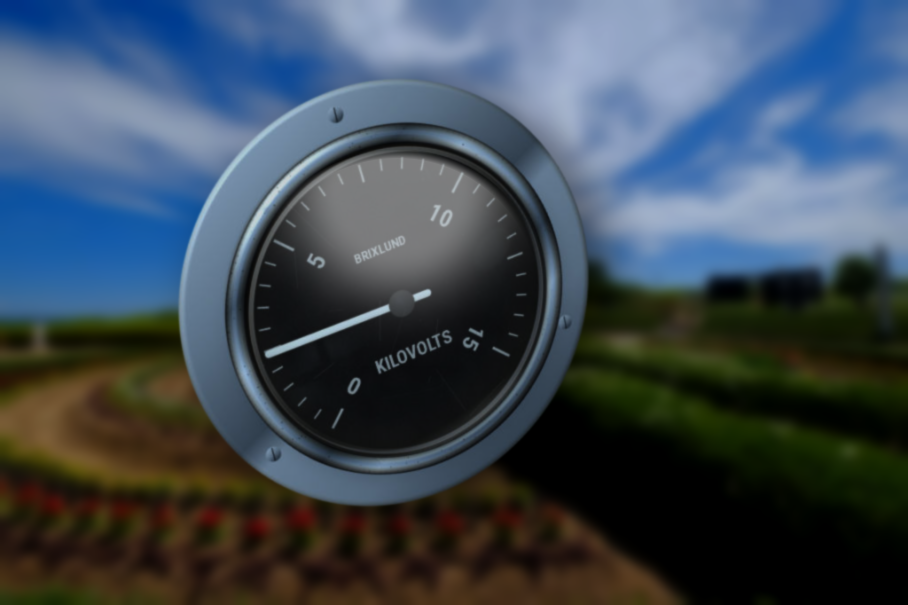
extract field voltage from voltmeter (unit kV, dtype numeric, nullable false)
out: 2.5 kV
